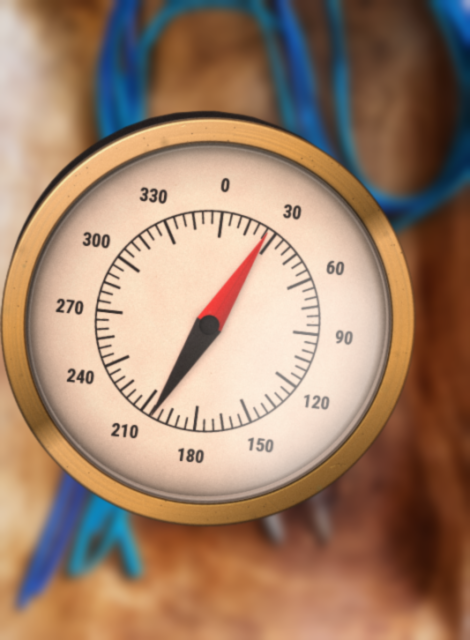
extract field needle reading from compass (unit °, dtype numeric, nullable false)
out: 25 °
